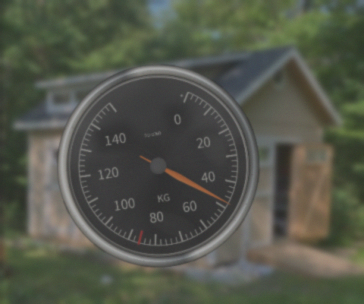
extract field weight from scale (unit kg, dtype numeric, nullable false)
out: 48 kg
